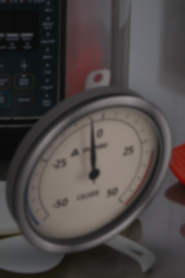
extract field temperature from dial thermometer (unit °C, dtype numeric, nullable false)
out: -5 °C
